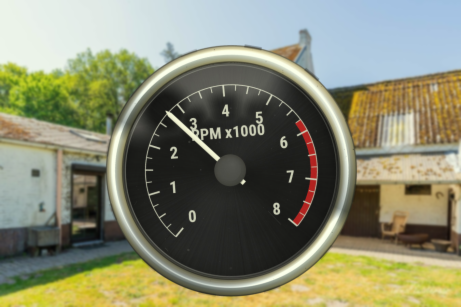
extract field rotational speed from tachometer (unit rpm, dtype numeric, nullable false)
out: 2750 rpm
